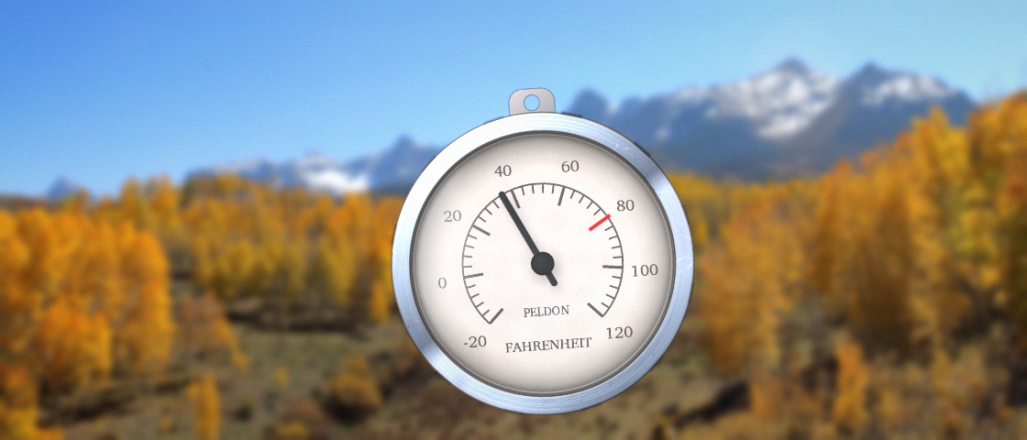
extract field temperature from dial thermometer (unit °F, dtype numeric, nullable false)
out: 36 °F
